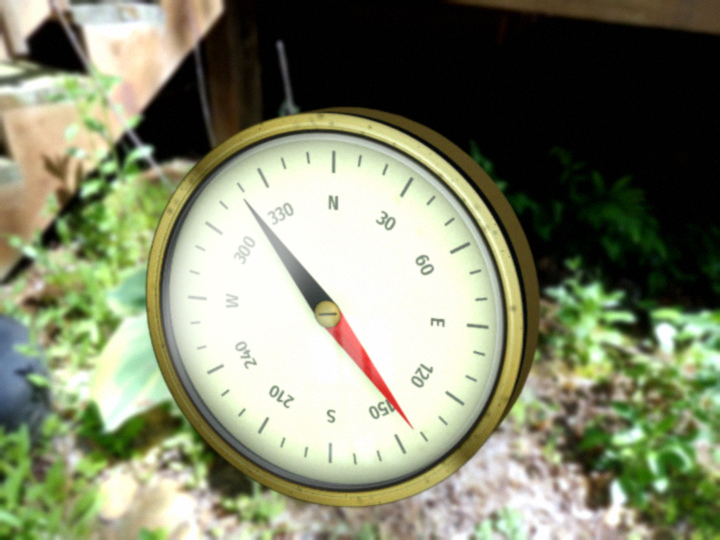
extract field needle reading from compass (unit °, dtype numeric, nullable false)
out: 140 °
